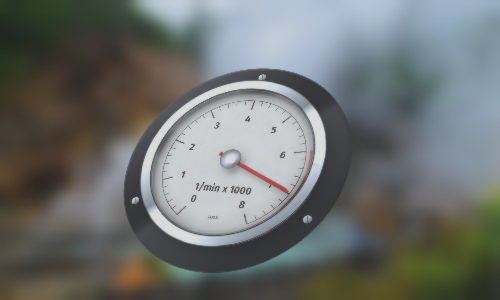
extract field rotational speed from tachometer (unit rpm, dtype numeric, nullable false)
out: 7000 rpm
